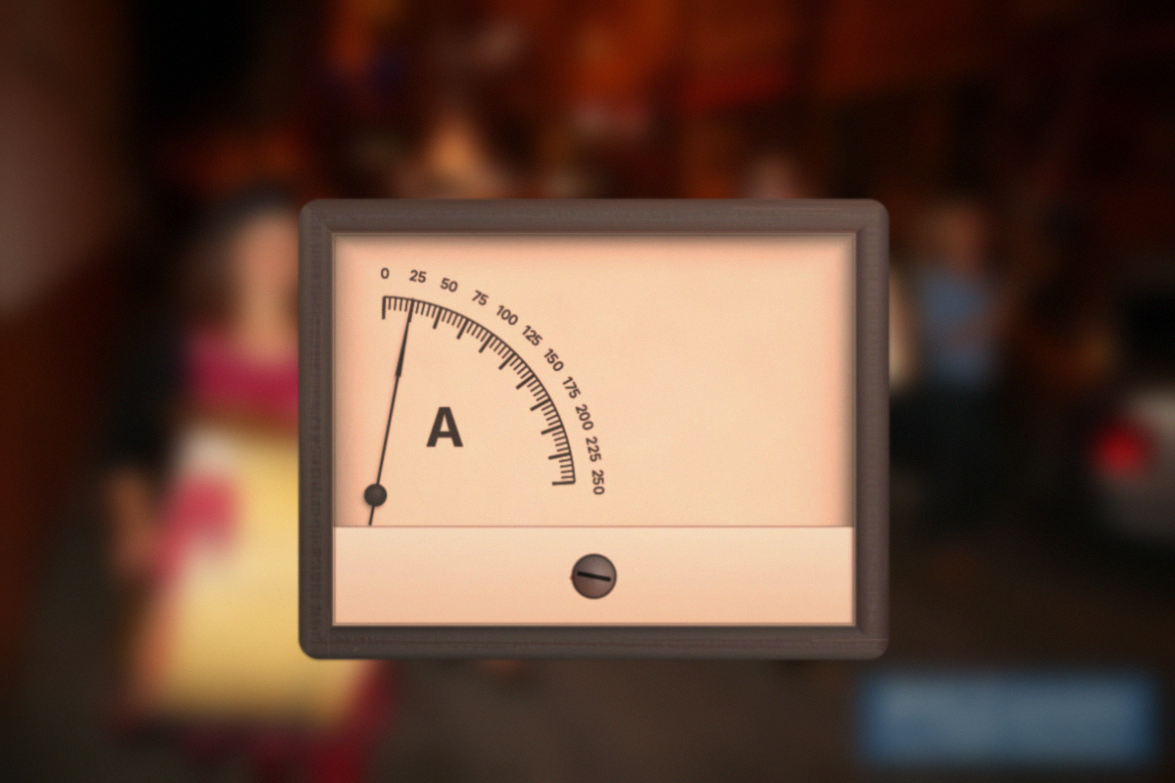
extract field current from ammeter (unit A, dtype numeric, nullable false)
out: 25 A
